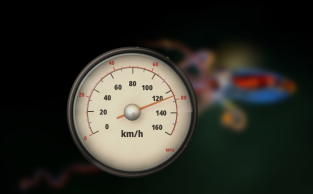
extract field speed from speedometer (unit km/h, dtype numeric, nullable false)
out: 125 km/h
